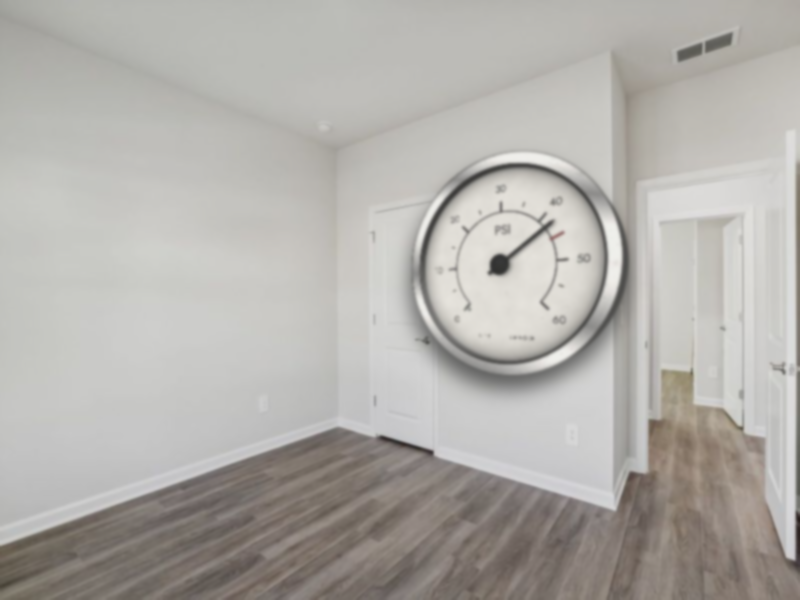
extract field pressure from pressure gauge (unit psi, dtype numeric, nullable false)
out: 42.5 psi
